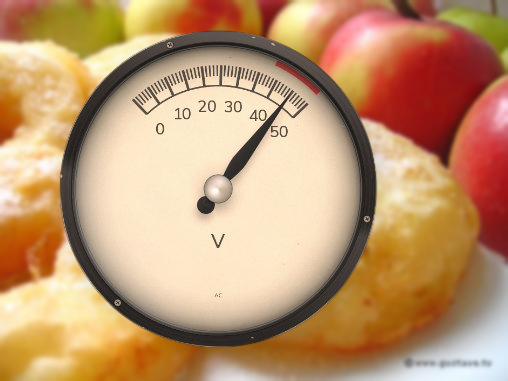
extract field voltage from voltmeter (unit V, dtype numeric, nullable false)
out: 45 V
